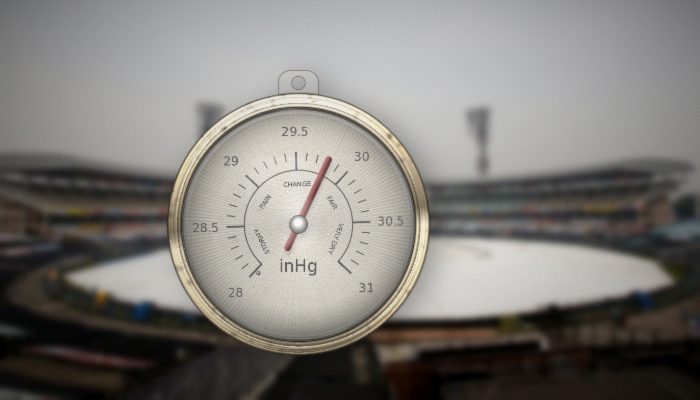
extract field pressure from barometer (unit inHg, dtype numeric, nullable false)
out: 29.8 inHg
